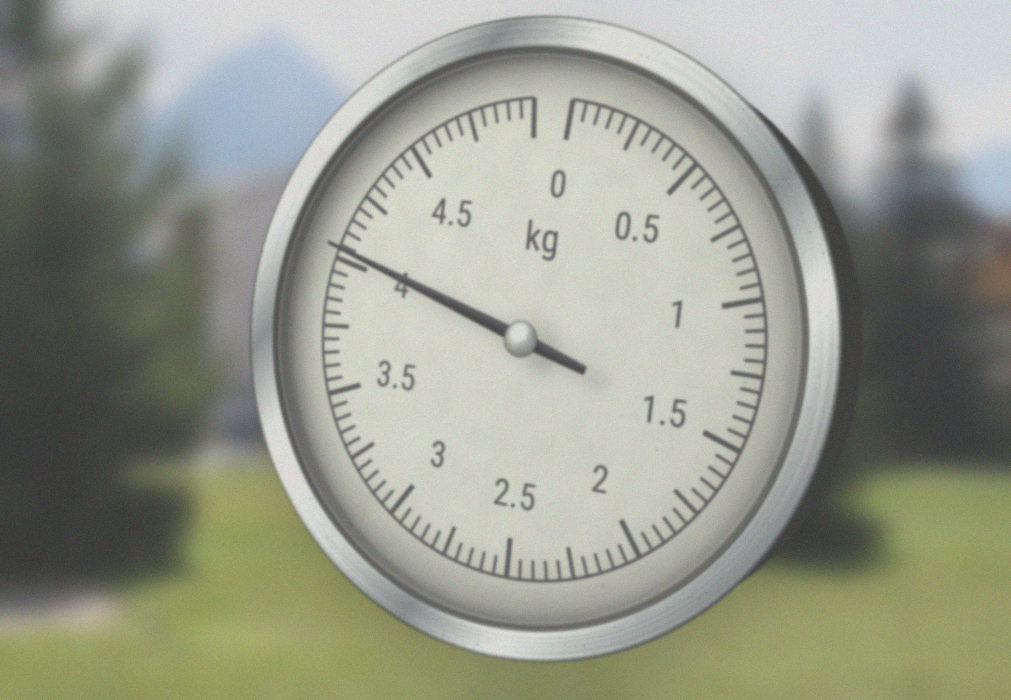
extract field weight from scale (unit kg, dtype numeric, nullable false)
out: 4.05 kg
